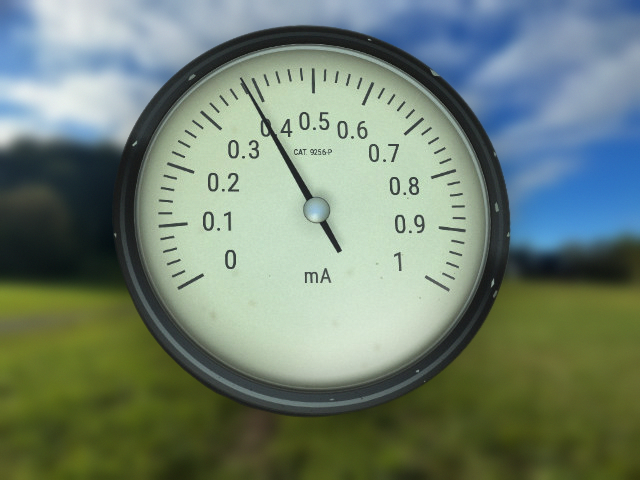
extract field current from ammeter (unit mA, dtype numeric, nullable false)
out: 0.38 mA
